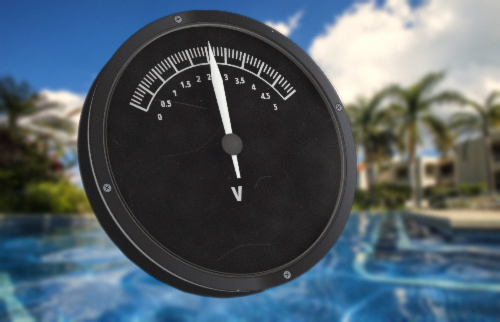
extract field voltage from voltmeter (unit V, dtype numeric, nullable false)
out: 2.5 V
